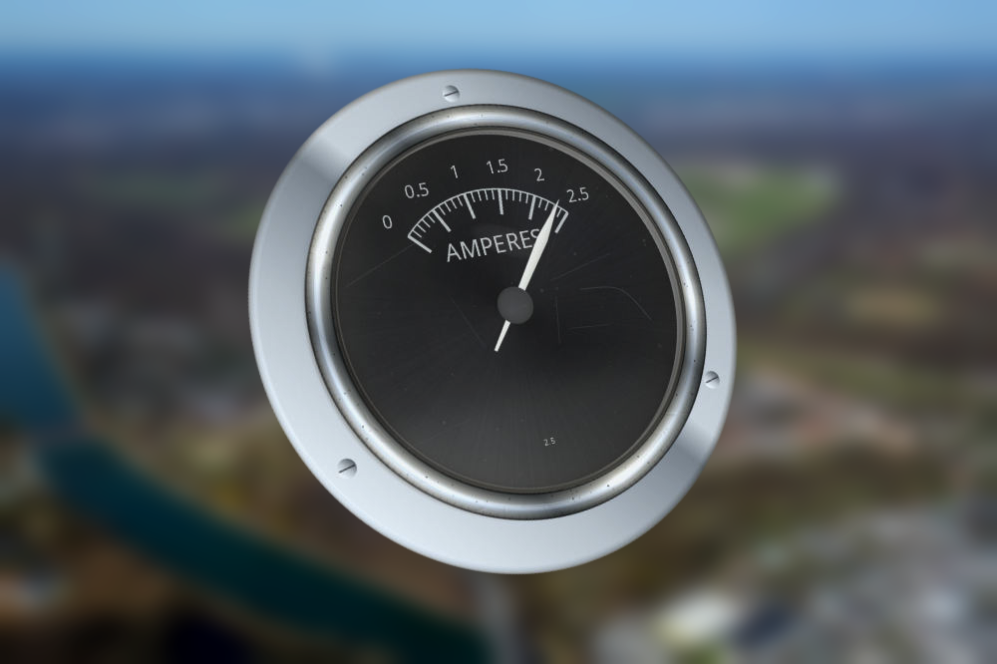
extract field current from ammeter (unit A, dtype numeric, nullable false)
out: 2.3 A
